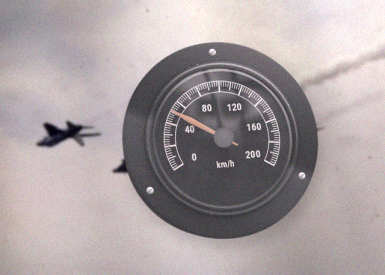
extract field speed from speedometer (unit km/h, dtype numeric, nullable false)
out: 50 km/h
